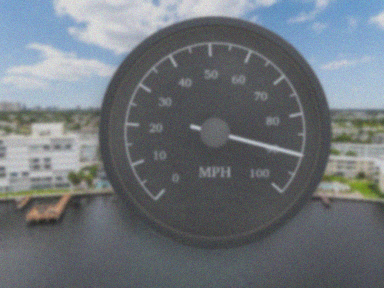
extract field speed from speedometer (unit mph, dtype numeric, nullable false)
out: 90 mph
